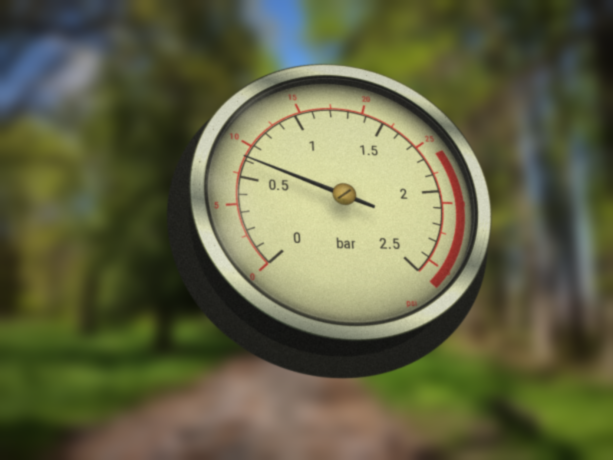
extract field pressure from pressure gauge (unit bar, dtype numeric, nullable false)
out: 0.6 bar
